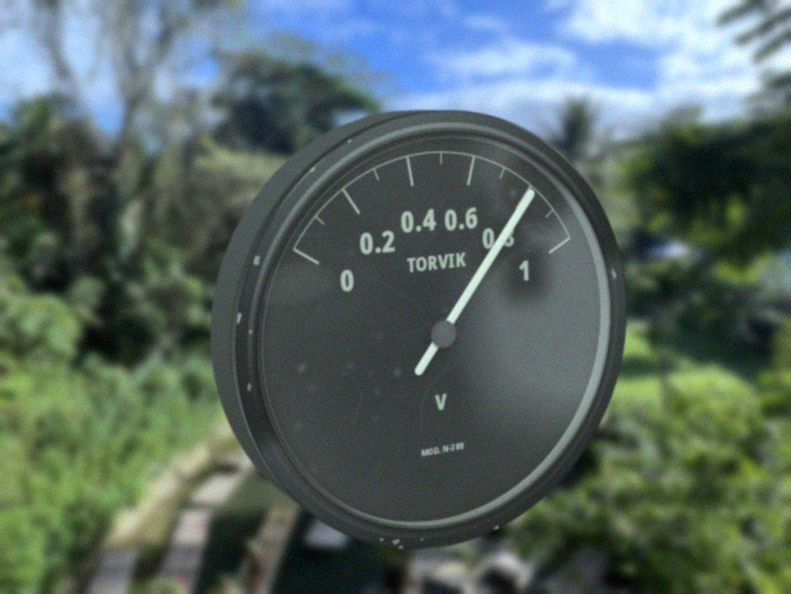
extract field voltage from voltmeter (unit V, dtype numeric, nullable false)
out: 0.8 V
